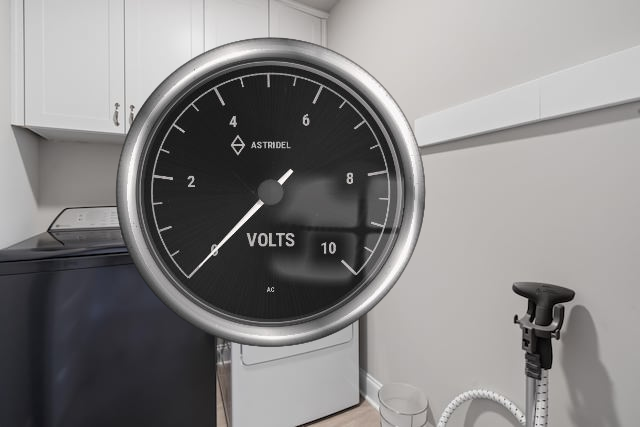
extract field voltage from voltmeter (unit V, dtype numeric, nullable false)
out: 0 V
